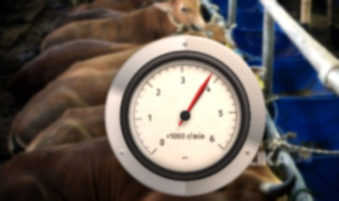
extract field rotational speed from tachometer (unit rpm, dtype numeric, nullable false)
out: 3800 rpm
